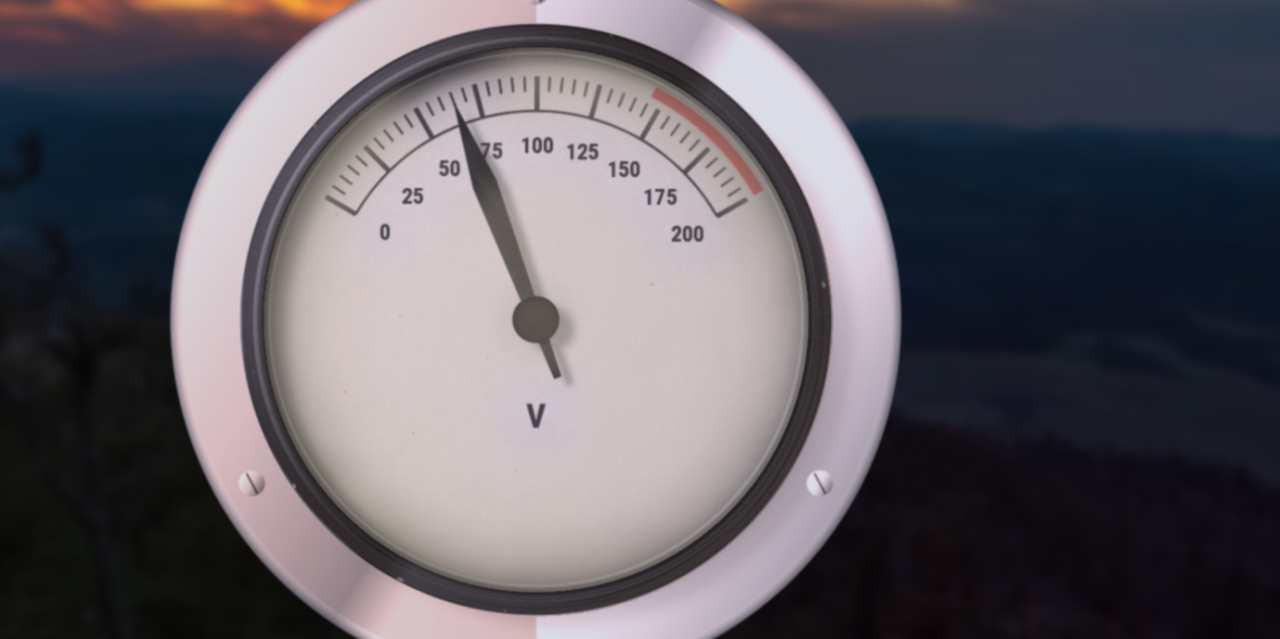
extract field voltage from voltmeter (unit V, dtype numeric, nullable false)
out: 65 V
